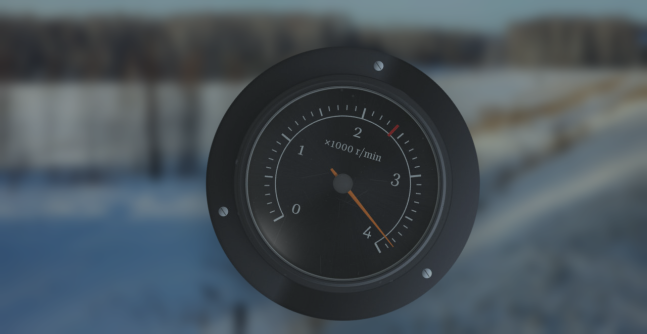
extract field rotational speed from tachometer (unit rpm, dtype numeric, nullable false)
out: 3850 rpm
